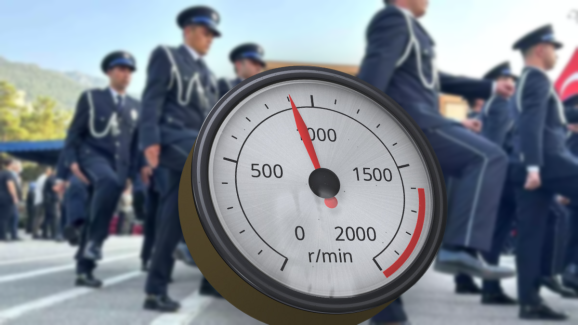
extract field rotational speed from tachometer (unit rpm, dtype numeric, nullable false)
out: 900 rpm
